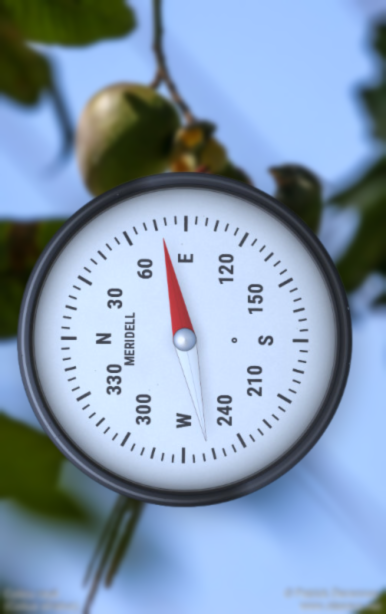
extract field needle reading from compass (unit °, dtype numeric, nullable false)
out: 77.5 °
